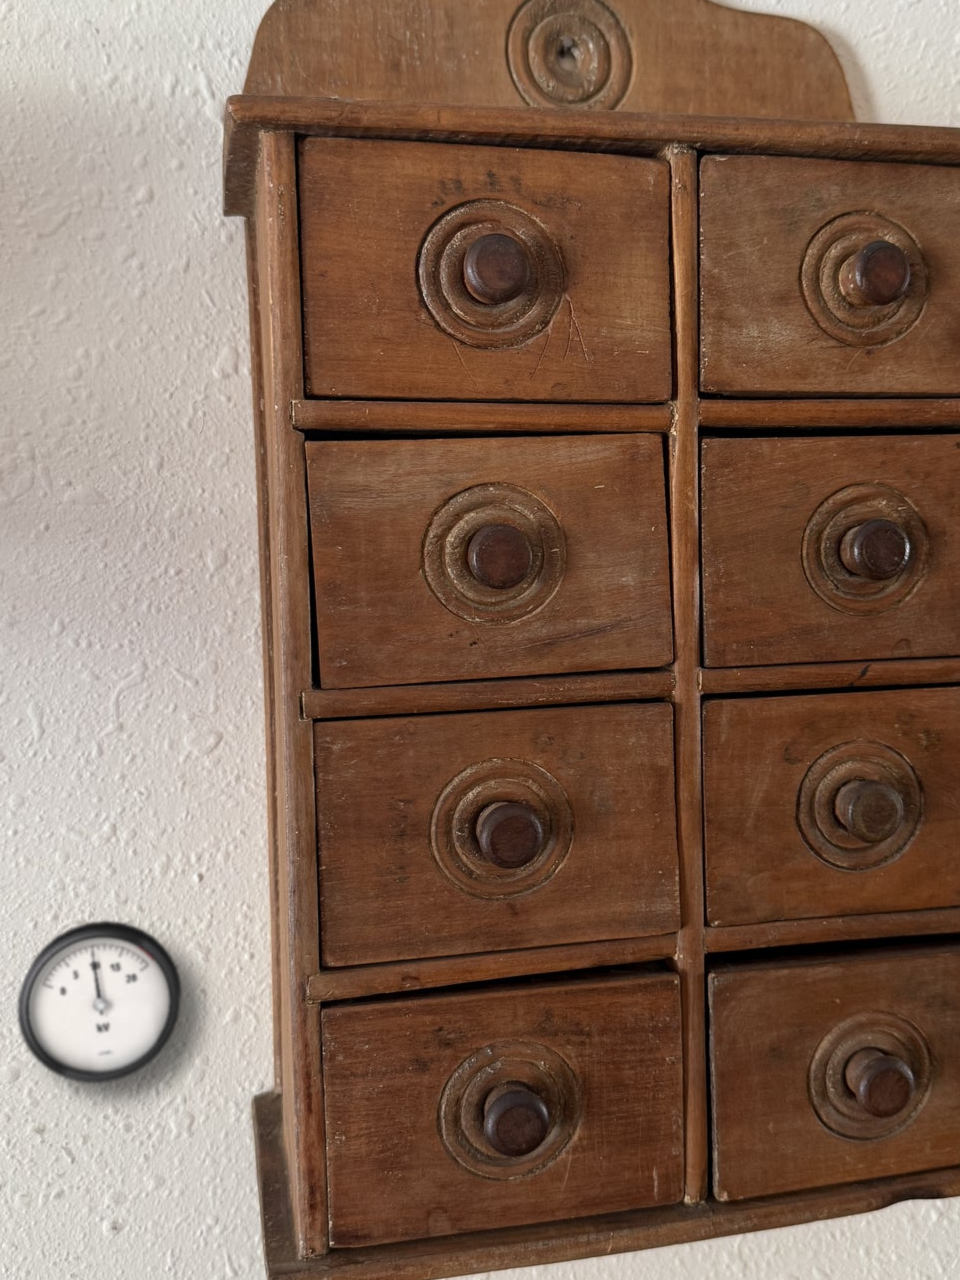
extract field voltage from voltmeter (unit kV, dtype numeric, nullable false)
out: 10 kV
